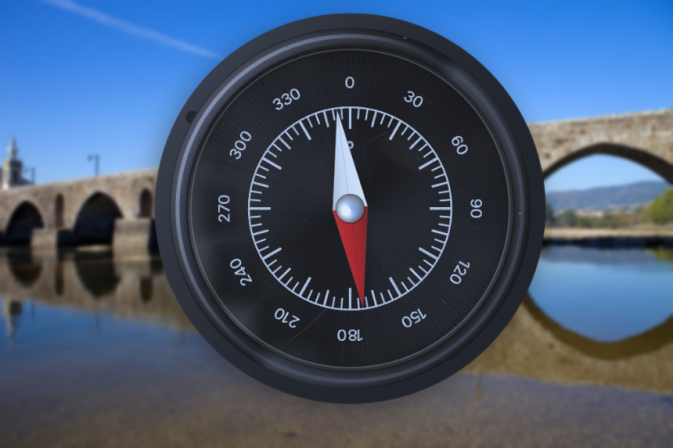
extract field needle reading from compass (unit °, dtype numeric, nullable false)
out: 172.5 °
